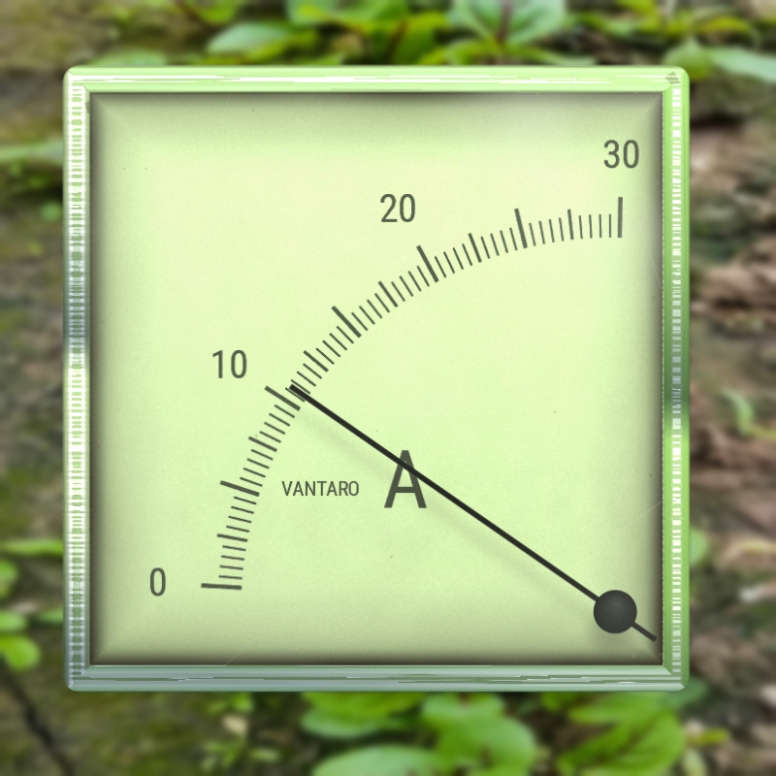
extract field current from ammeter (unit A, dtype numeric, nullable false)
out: 10.75 A
